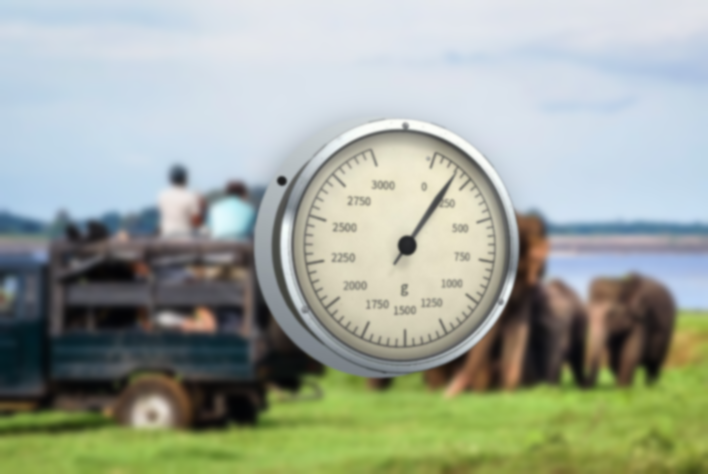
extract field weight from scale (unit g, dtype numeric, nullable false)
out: 150 g
